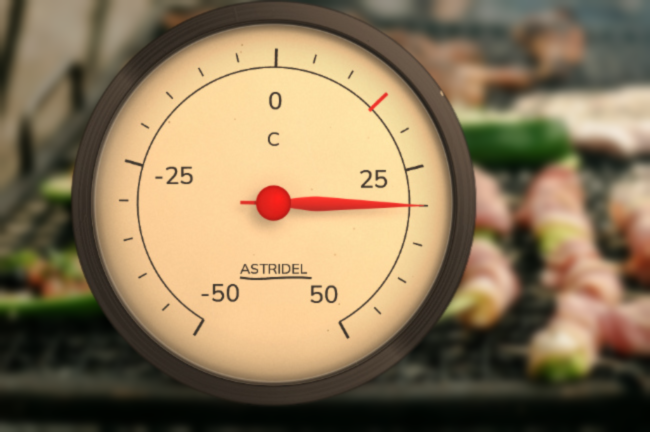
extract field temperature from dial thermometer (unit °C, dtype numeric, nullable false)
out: 30 °C
